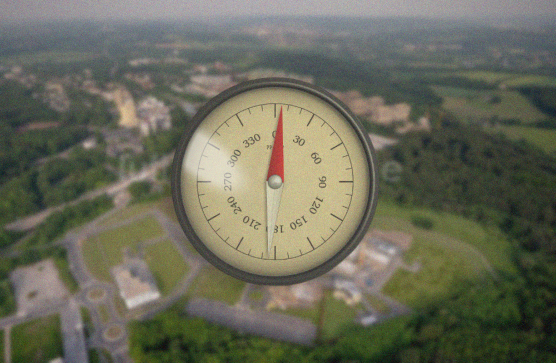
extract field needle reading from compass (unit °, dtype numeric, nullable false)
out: 5 °
